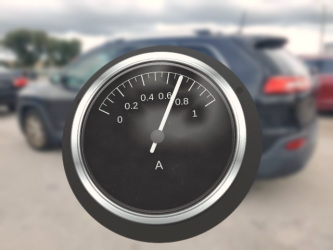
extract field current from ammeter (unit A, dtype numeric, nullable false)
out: 0.7 A
